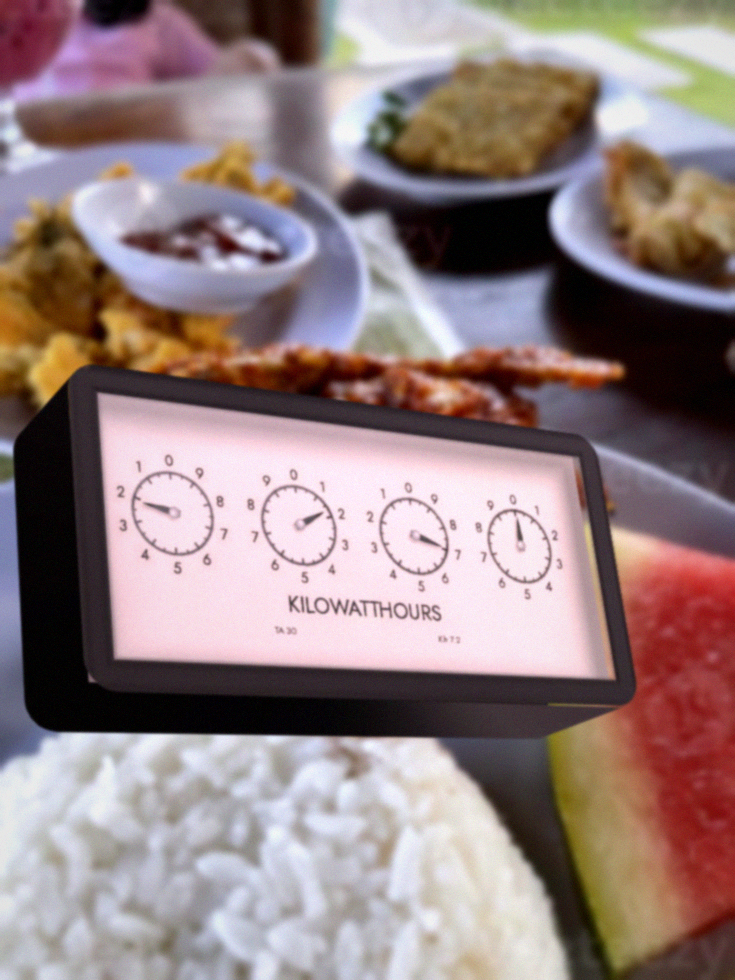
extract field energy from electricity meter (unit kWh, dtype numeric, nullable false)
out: 2170 kWh
